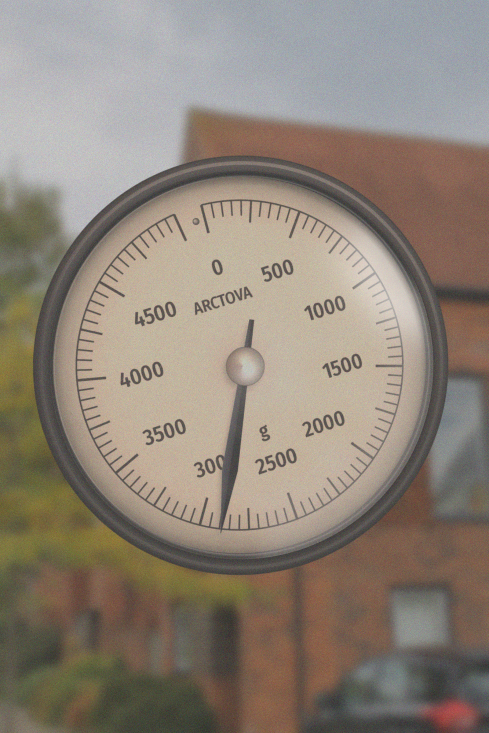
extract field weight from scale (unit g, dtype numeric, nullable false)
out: 2900 g
